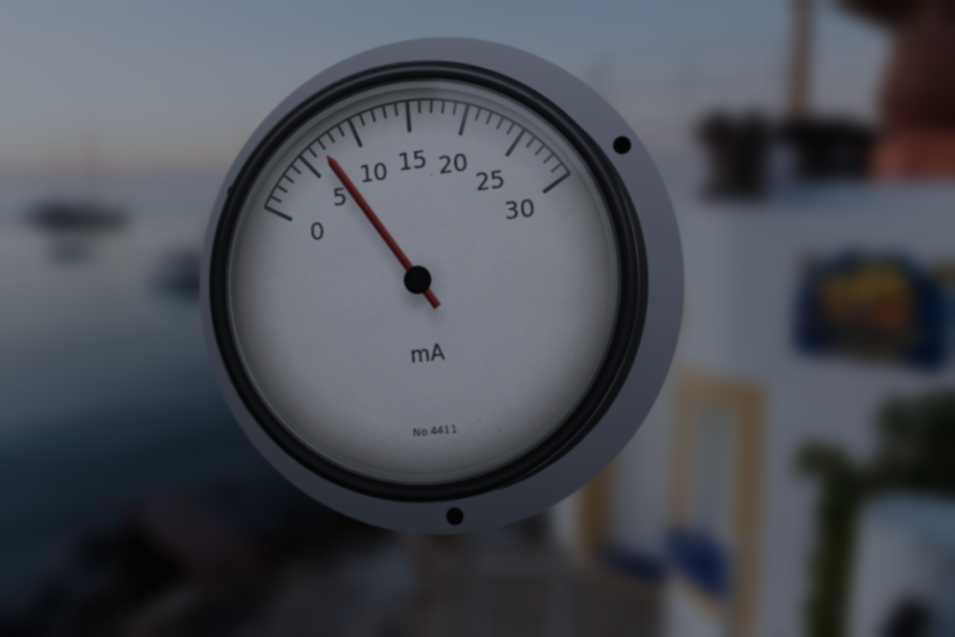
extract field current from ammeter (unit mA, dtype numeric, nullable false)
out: 7 mA
